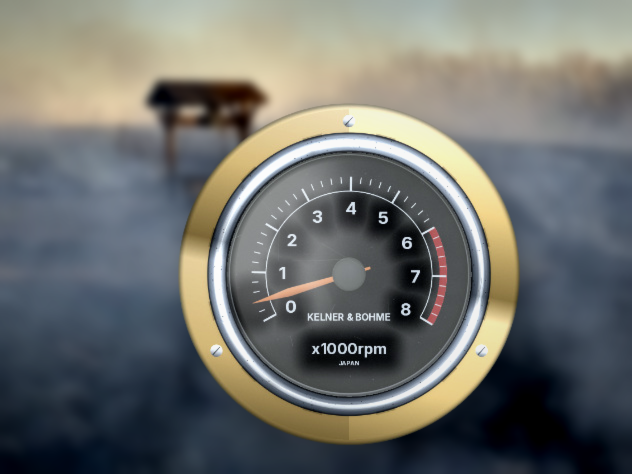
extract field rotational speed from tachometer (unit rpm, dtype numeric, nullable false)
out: 400 rpm
